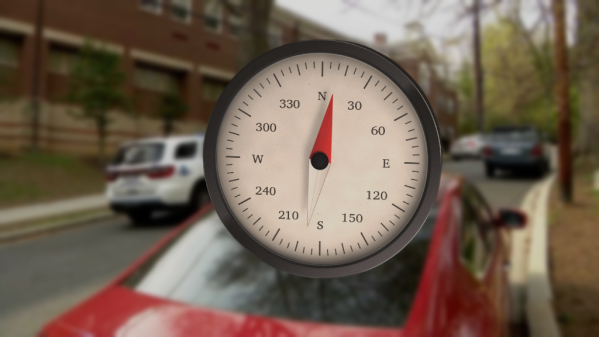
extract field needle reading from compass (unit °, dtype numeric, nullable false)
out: 10 °
